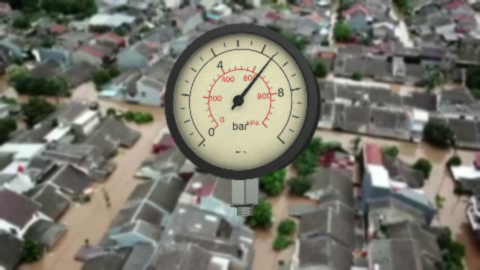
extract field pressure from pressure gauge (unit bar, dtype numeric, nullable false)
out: 6.5 bar
